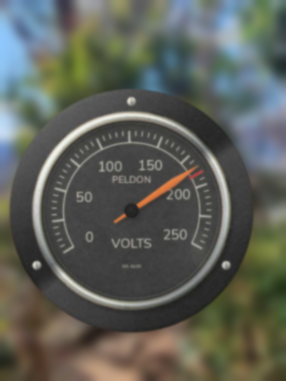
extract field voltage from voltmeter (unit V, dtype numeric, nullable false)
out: 185 V
